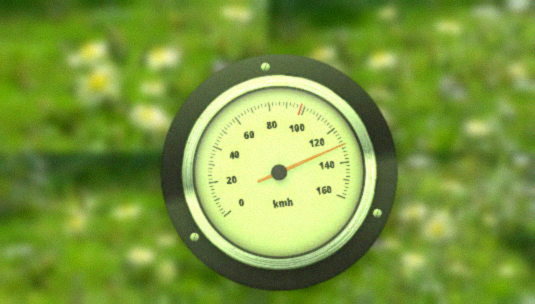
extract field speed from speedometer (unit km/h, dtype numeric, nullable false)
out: 130 km/h
